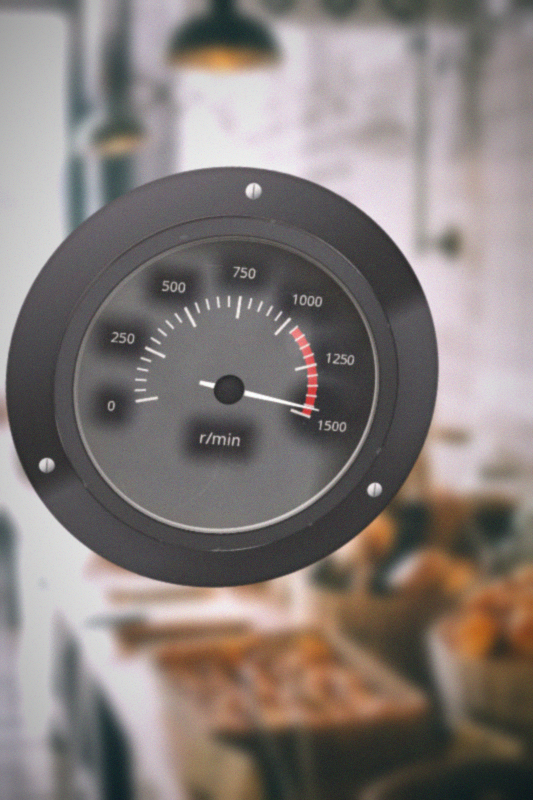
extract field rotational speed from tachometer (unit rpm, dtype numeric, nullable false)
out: 1450 rpm
